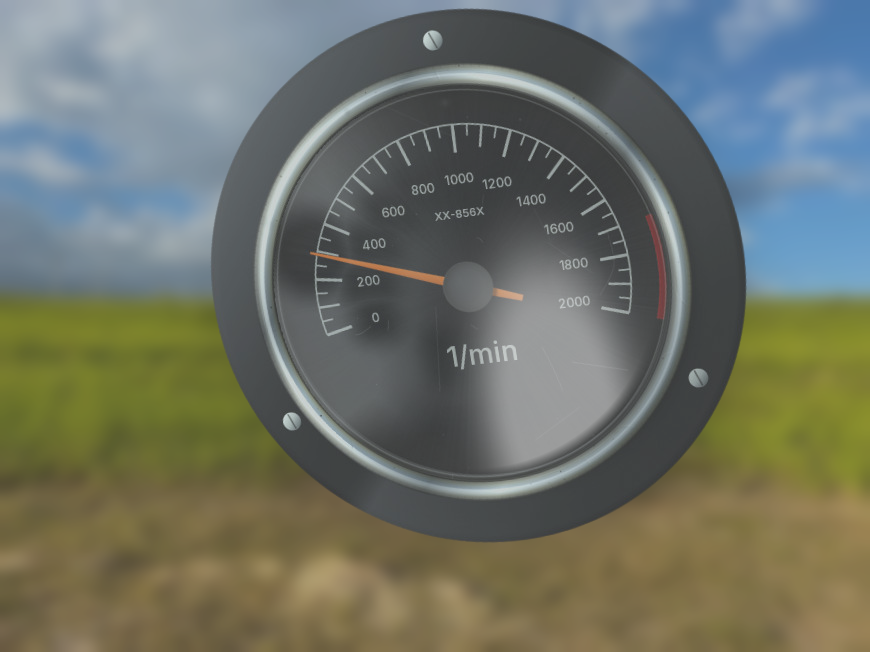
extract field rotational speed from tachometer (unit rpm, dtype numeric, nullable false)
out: 300 rpm
